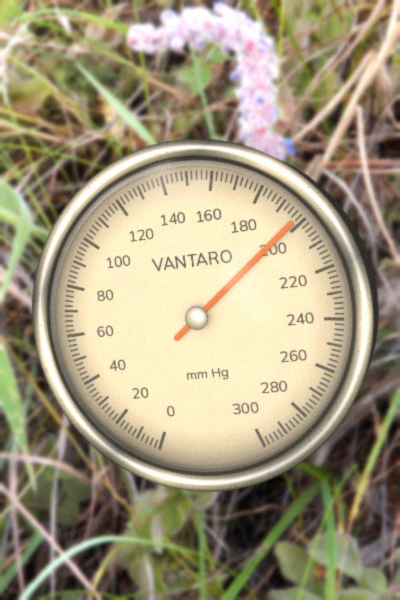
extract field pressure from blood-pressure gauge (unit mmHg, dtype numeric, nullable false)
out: 198 mmHg
